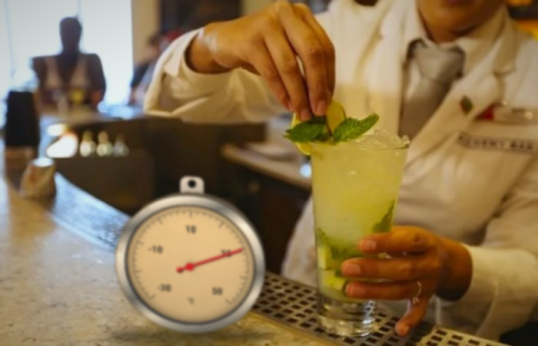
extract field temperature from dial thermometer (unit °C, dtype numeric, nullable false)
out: 30 °C
